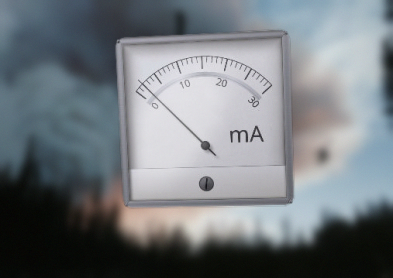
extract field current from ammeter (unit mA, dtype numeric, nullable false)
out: 2 mA
